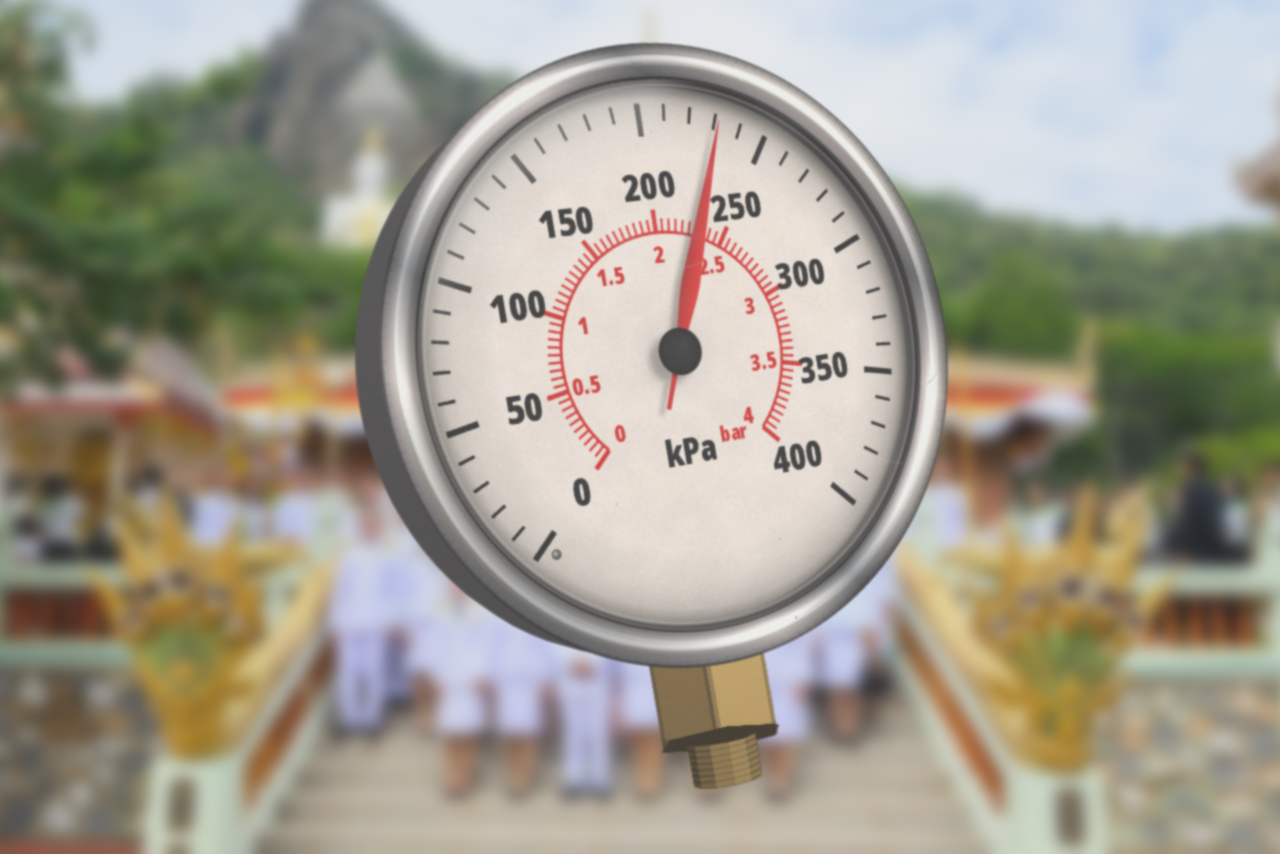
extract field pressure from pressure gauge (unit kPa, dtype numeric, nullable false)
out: 230 kPa
